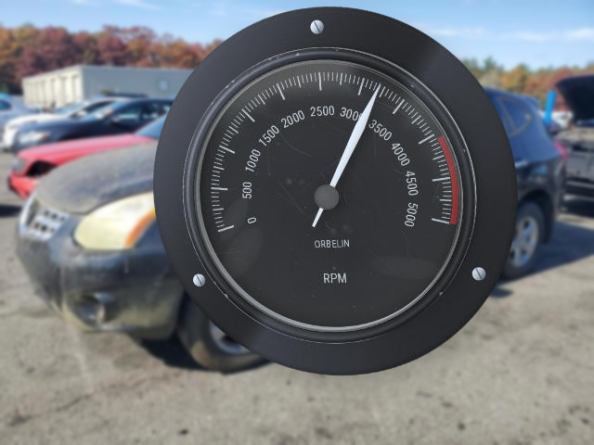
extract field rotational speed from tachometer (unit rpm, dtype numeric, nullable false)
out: 3200 rpm
